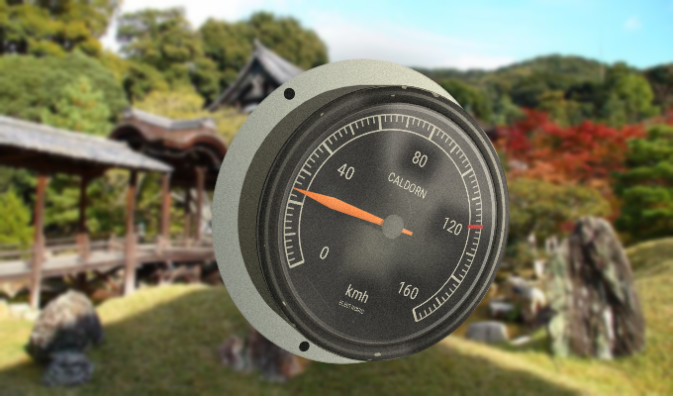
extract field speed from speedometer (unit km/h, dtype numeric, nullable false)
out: 24 km/h
